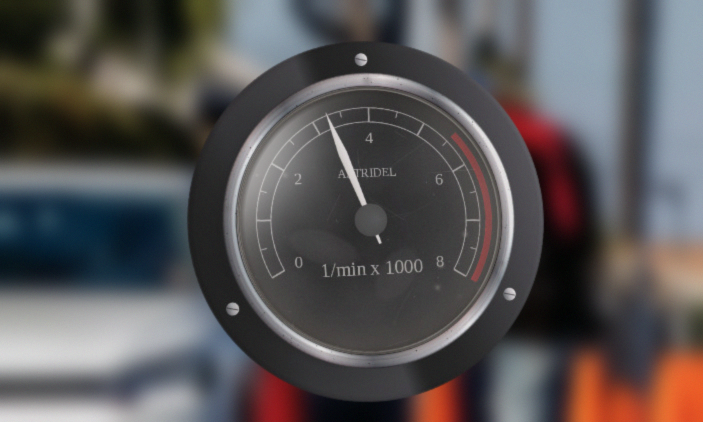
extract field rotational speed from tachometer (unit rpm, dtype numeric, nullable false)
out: 3250 rpm
